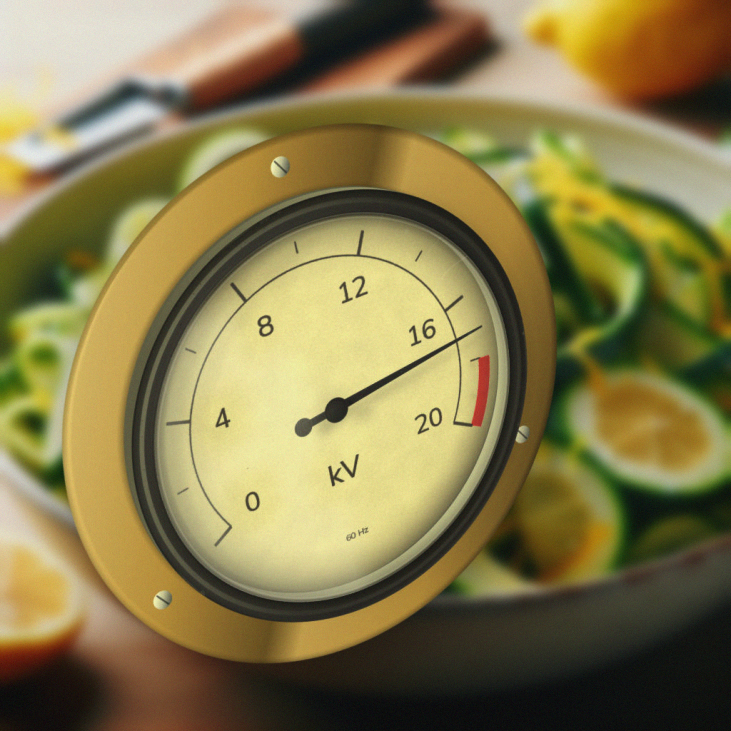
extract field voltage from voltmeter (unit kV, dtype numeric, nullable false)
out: 17 kV
